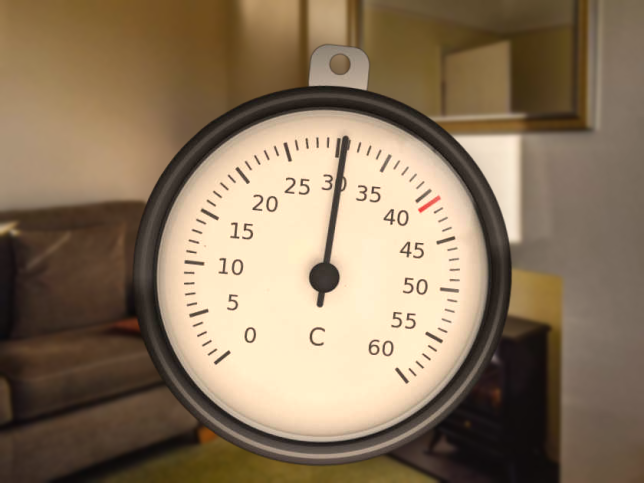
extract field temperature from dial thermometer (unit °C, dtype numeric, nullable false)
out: 30.5 °C
